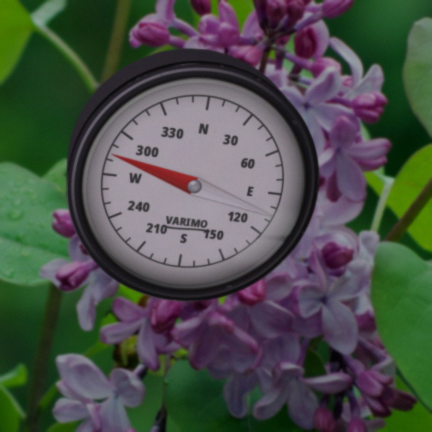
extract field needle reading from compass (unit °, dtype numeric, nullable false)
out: 285 °
